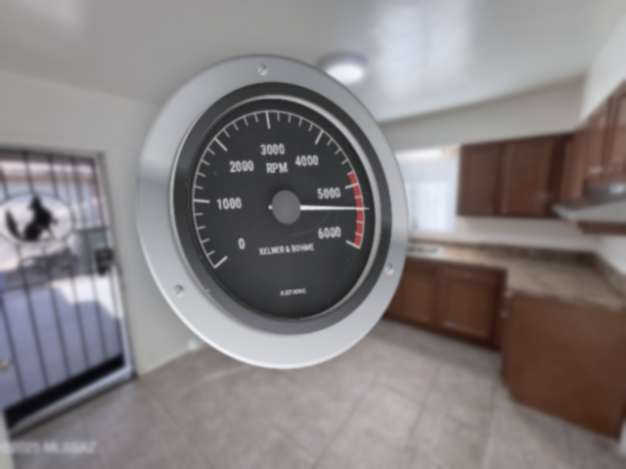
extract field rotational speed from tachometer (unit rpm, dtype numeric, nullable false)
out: 5400 rpm
